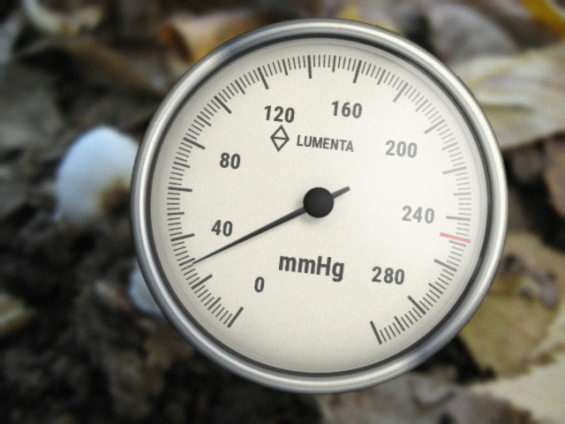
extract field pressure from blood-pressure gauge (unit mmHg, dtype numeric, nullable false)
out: 28 mmHg
